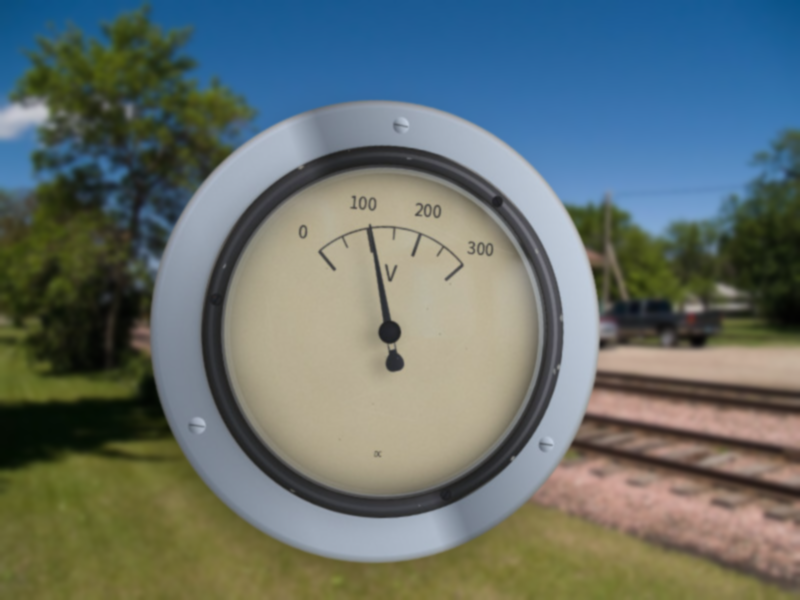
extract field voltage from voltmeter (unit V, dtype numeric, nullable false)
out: 100 V
